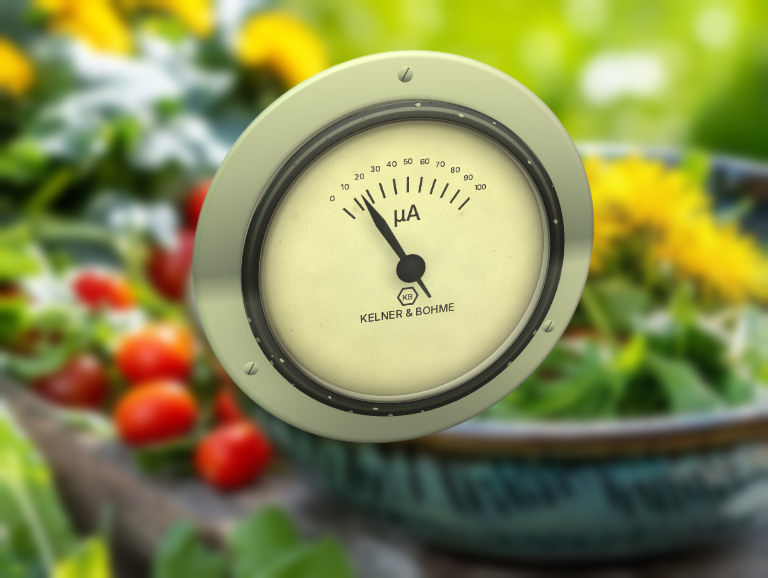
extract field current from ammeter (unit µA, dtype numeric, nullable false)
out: 15 µA
